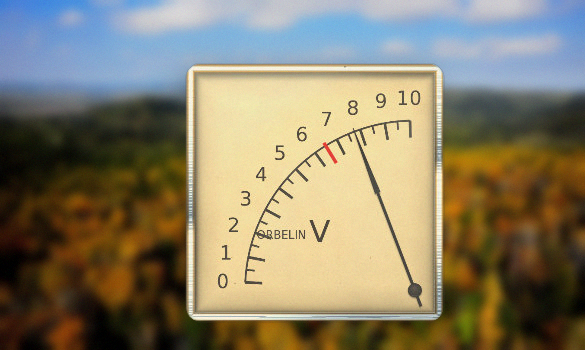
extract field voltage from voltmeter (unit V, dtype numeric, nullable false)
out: 7.75 V
